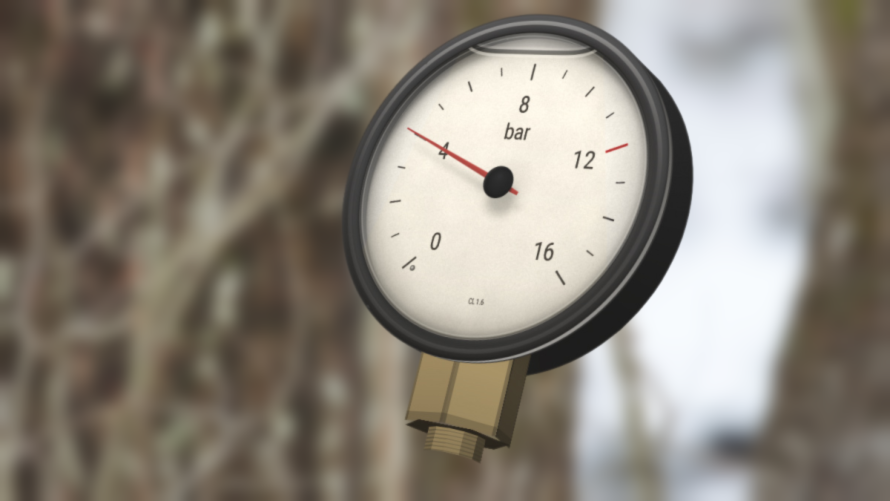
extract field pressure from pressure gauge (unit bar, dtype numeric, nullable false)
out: 4 bar
